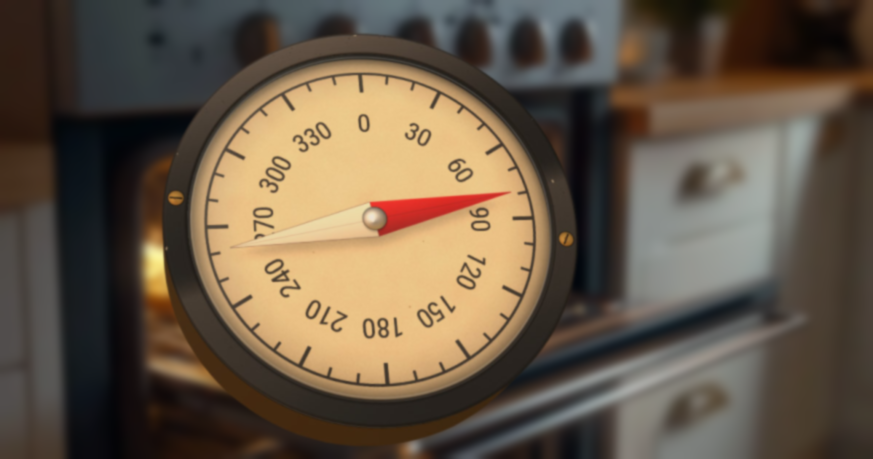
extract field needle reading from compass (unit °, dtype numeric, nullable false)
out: 80 °
